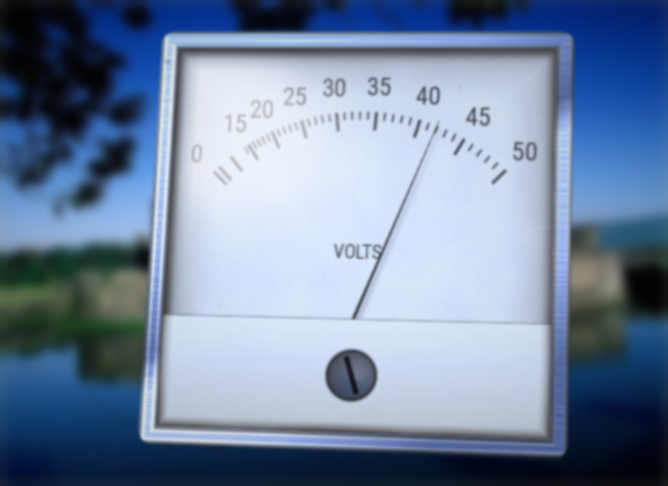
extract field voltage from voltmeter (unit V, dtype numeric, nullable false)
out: 42 V
